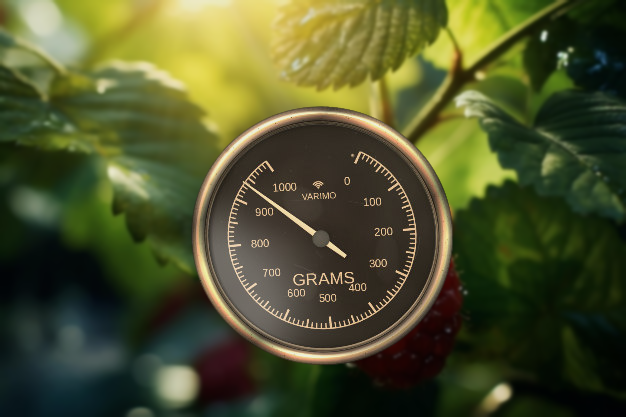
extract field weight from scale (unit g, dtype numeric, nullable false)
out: 940 g
